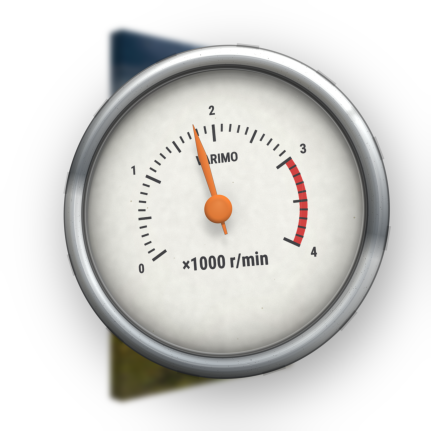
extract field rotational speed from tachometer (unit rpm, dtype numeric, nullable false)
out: 1800 rpm
